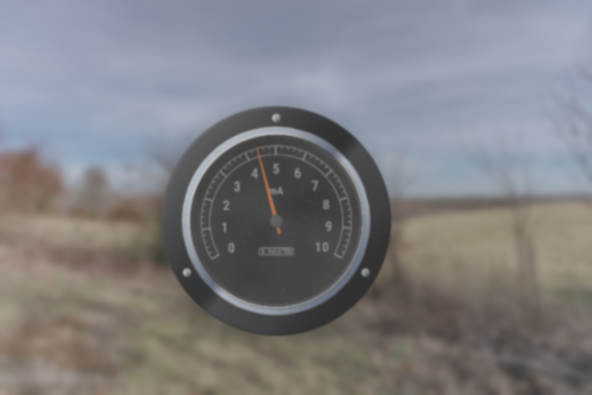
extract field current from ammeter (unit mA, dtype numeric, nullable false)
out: 4.4 mA
